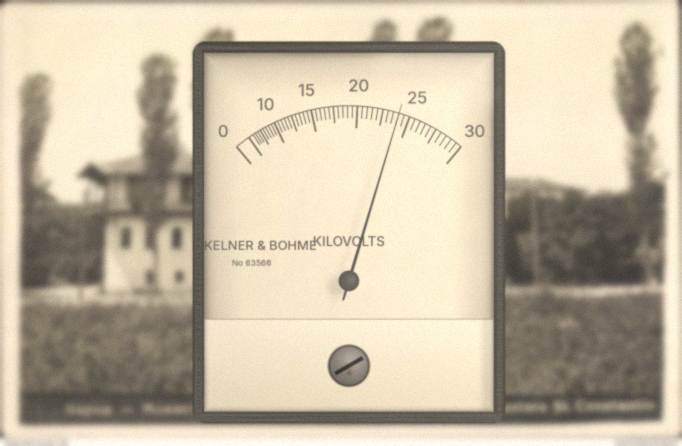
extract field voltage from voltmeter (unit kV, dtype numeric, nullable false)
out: 24 kV
